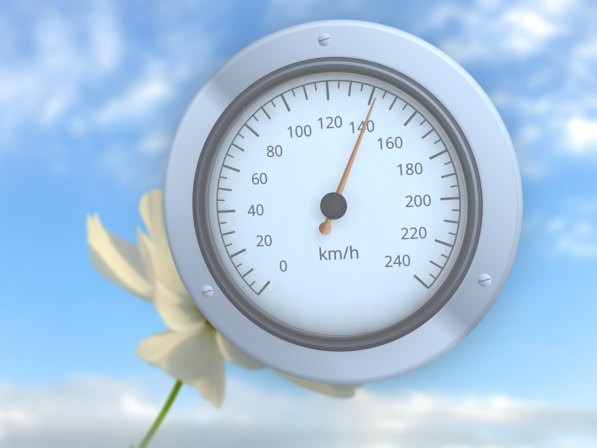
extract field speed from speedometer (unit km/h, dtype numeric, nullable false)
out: 142.5 km/h
